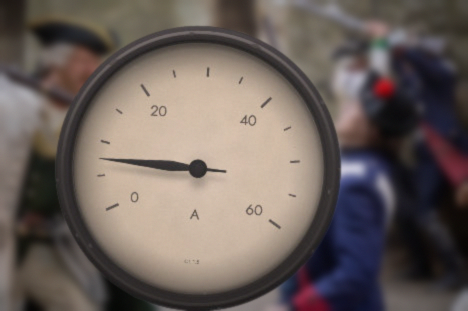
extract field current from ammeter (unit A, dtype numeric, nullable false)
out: 7.5 A
